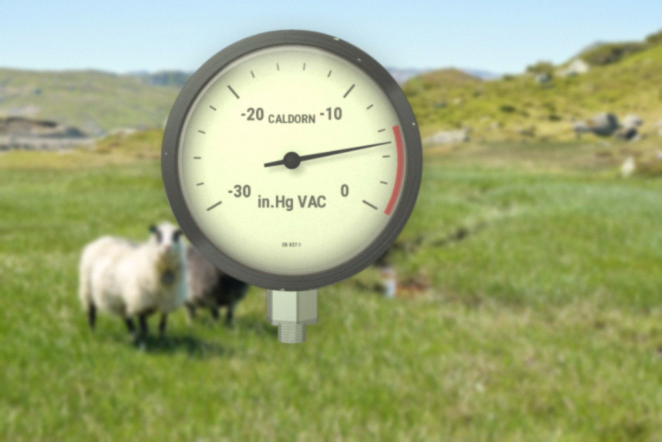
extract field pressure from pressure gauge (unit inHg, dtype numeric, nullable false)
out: -5 inHg
